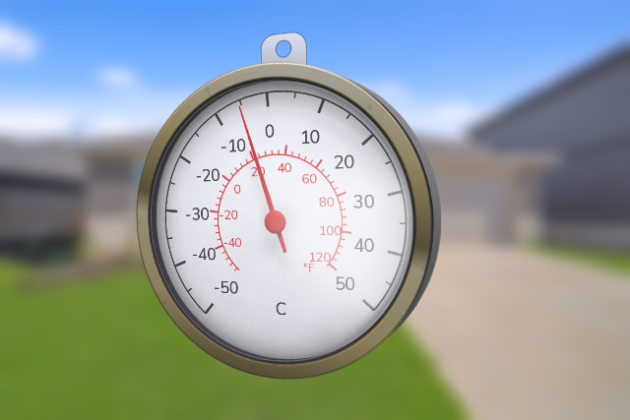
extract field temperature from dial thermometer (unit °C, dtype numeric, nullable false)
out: -5 °C
